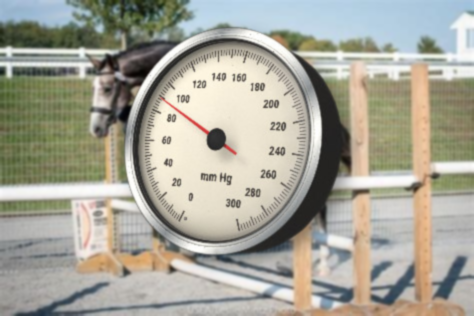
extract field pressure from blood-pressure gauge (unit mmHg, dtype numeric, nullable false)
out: 90 mmHg
